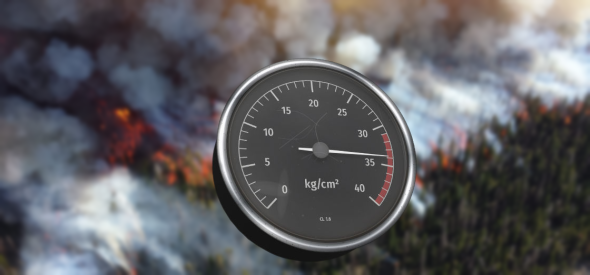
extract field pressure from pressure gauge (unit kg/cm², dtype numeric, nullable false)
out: 34 kg/cm²
